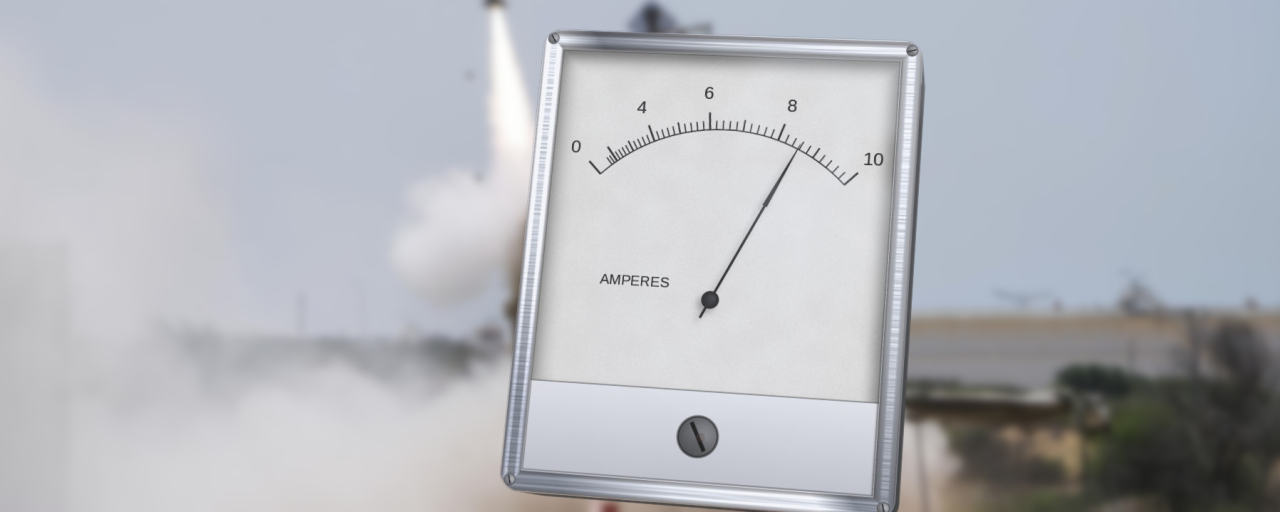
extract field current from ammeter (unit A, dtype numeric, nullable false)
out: 8.6 A
